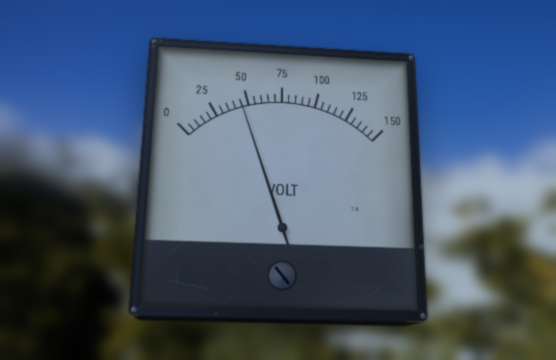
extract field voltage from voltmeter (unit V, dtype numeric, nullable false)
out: 45 V
